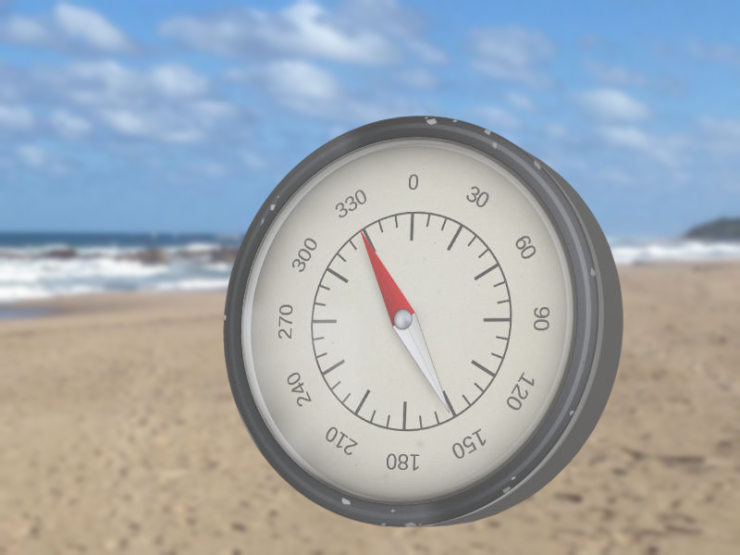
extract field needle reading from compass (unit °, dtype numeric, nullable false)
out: 330 °
